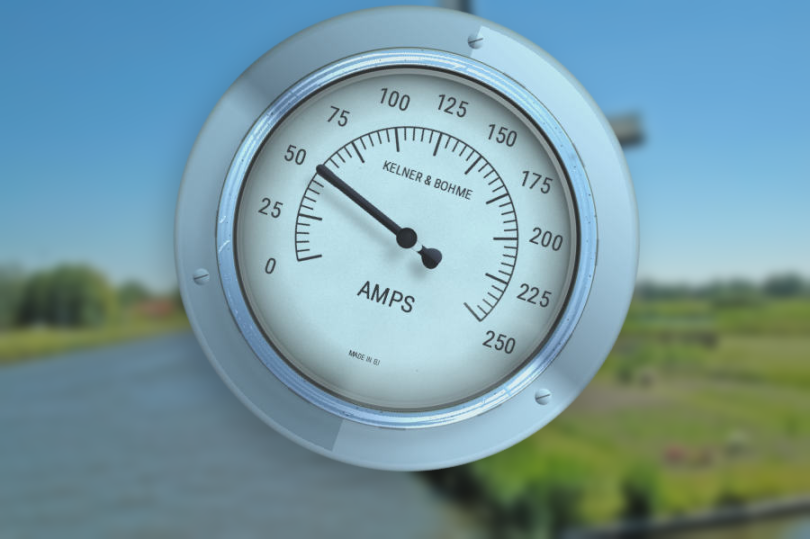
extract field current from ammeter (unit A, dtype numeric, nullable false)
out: 52.5 A
